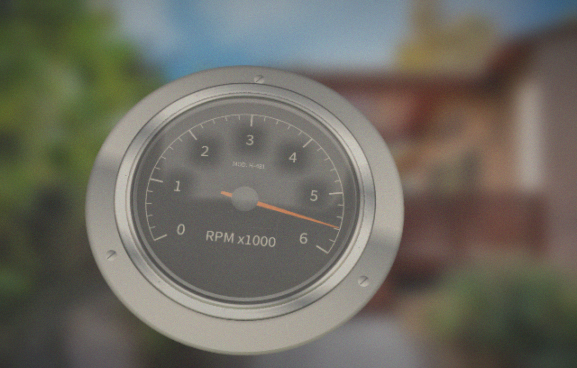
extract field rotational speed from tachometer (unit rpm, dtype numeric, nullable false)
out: 5600 rpm
